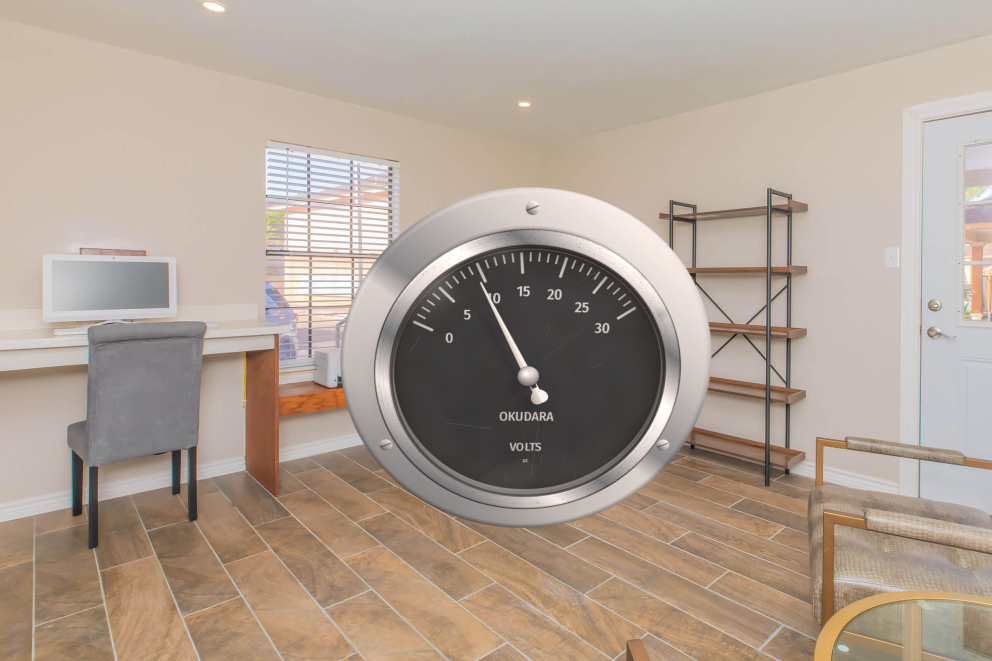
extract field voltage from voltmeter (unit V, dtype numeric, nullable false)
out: 9.5 V
